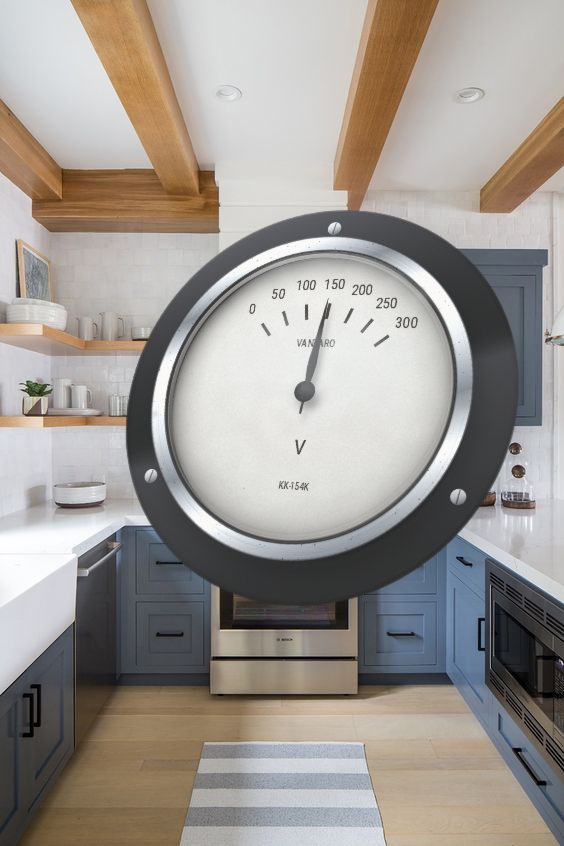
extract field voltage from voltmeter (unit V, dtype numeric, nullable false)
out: 150 V
